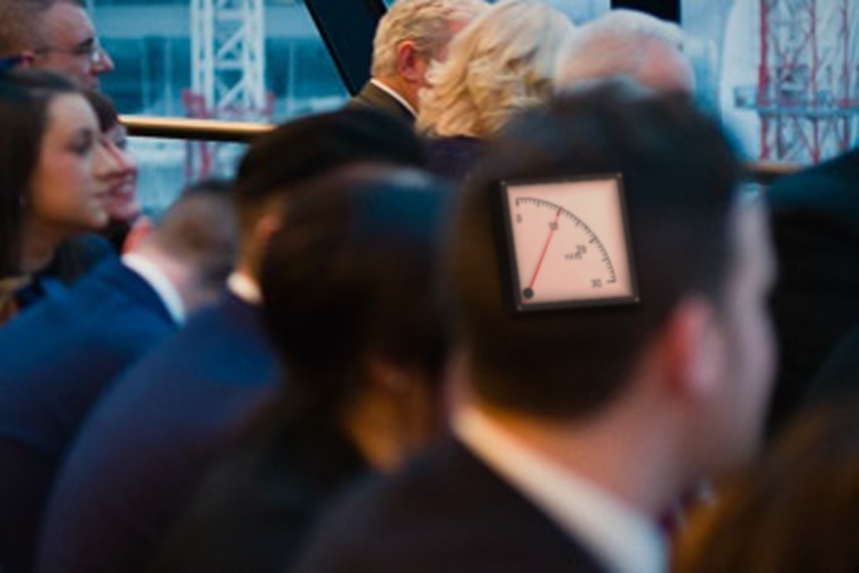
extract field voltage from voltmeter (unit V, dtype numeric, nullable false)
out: 10 V
